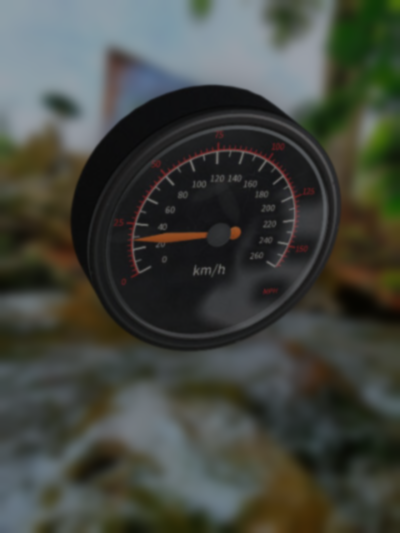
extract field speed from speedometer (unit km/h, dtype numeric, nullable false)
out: 30 km/h
